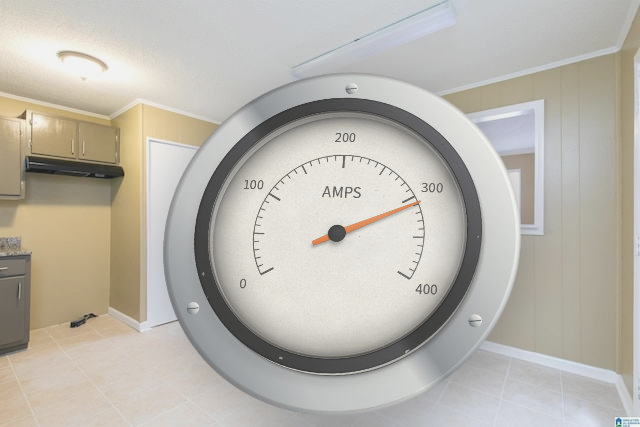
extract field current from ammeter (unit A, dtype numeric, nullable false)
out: 310 A
